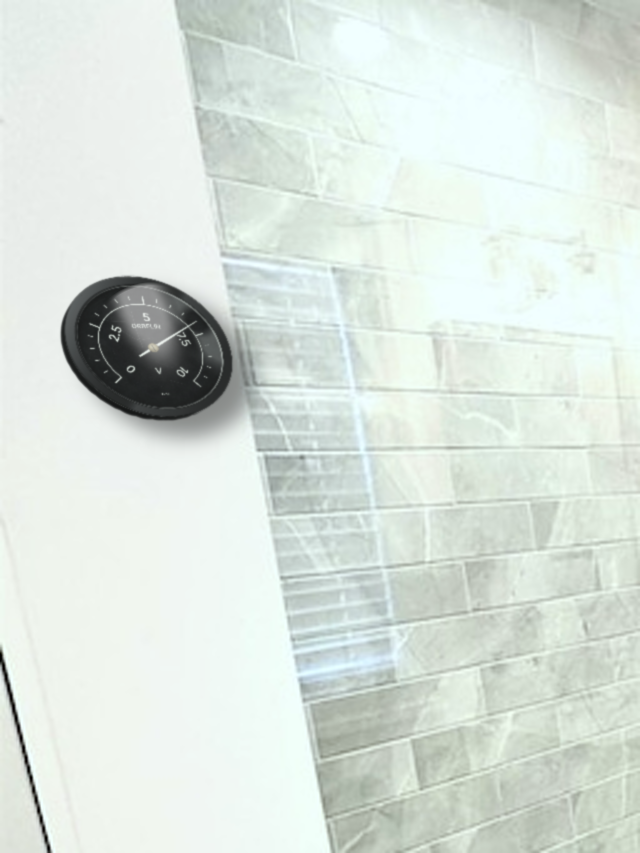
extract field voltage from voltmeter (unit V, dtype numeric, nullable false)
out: 7 V
